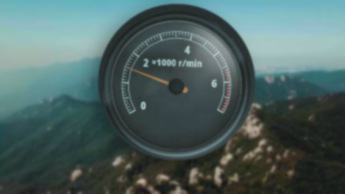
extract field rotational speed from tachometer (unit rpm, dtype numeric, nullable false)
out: 1500 rpm
